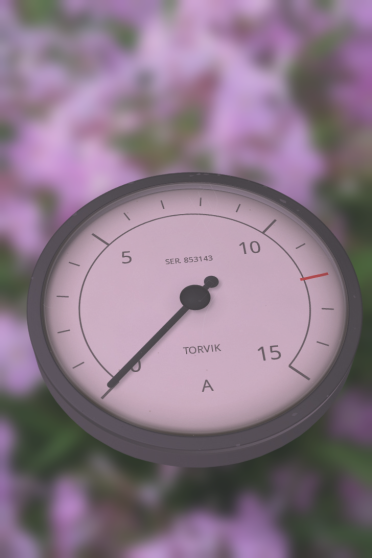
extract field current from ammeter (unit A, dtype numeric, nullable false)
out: 0 A
